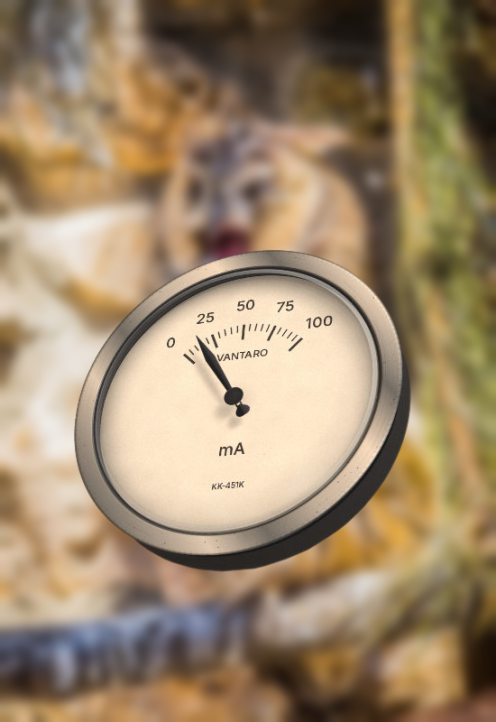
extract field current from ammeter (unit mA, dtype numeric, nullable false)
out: 15 mA
